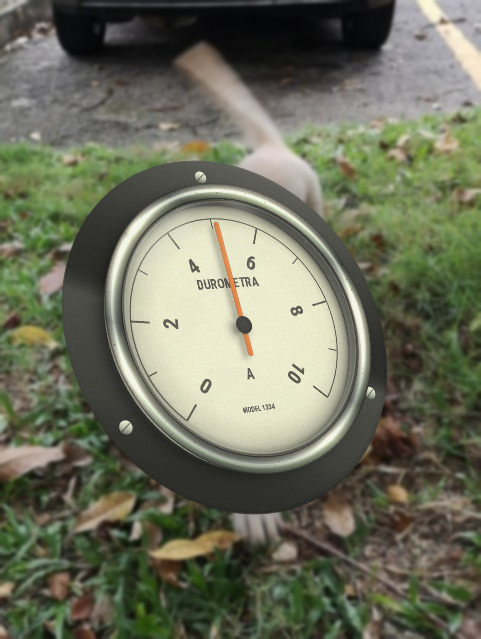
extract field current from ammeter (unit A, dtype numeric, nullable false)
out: 5 A
